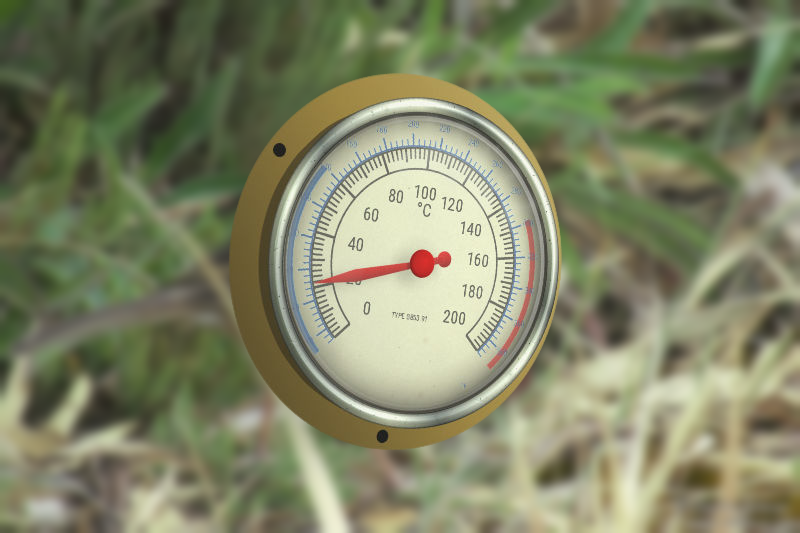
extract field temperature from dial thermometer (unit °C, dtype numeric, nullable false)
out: 22 °C
